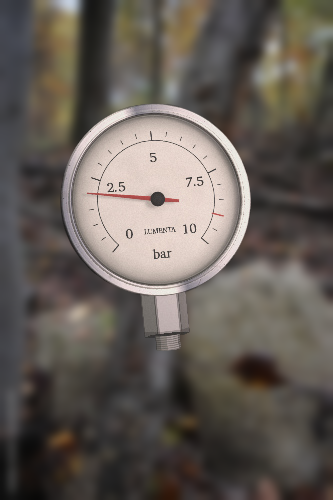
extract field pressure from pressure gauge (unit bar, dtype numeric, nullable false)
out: 2 bar
